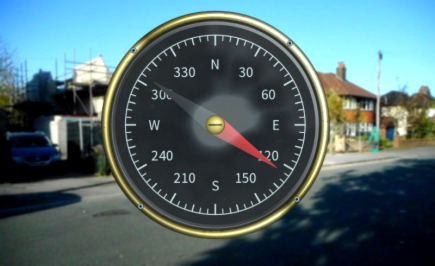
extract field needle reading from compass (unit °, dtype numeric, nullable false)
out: 125 °
